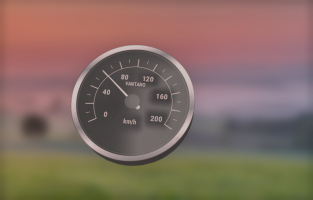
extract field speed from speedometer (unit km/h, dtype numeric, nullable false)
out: 60 km/h
